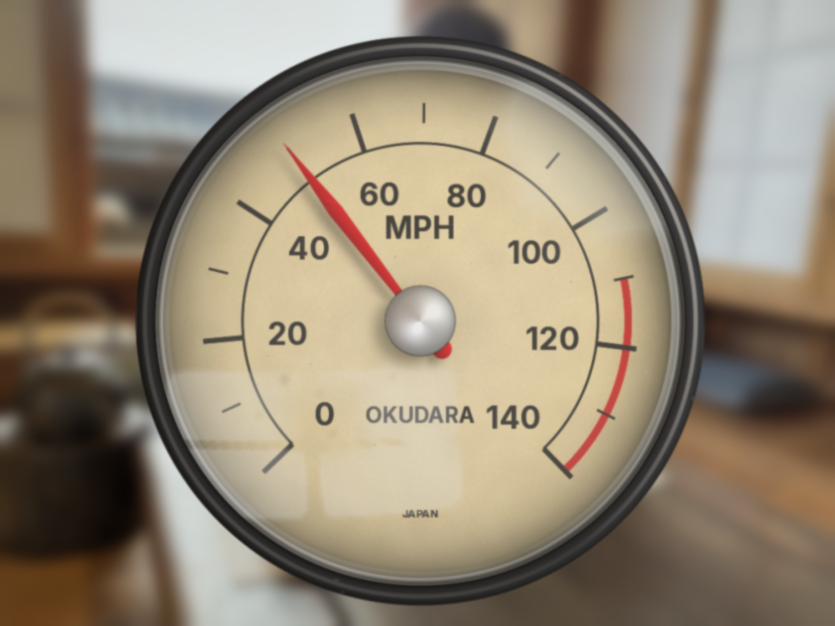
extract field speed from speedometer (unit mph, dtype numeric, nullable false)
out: 50 mph
